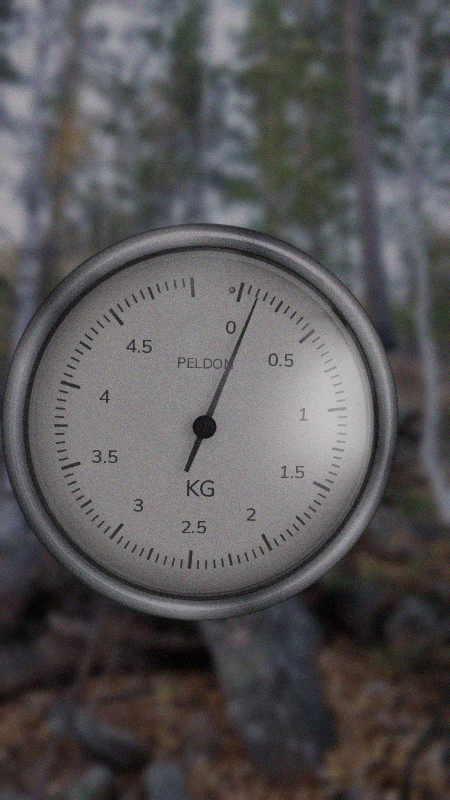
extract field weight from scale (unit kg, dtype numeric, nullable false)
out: 0.1 kg
